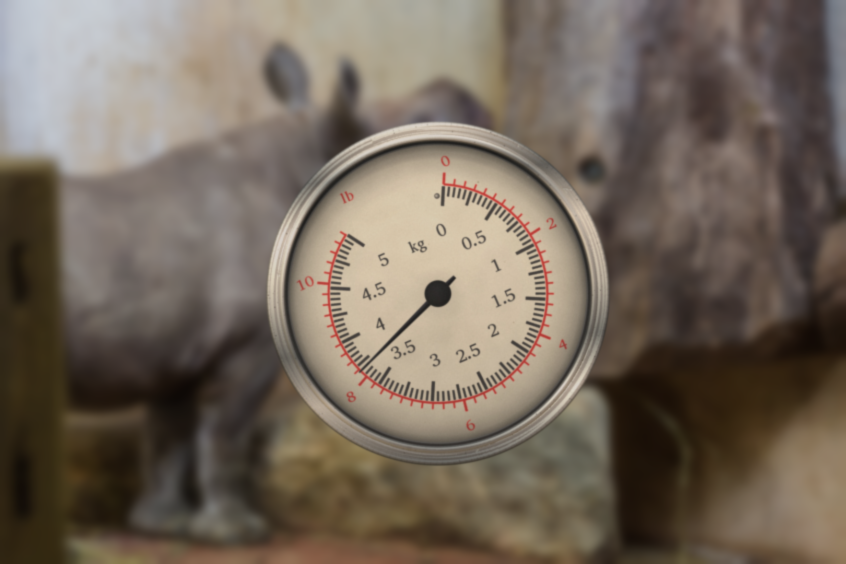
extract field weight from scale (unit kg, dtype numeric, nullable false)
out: 3.7 kg
